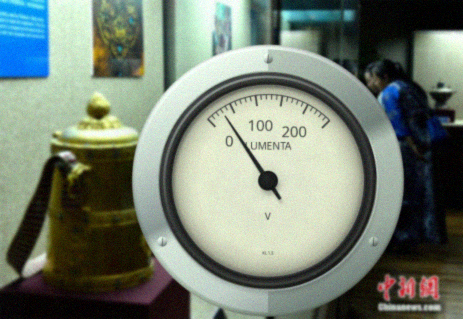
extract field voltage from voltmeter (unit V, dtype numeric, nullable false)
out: 30 V
